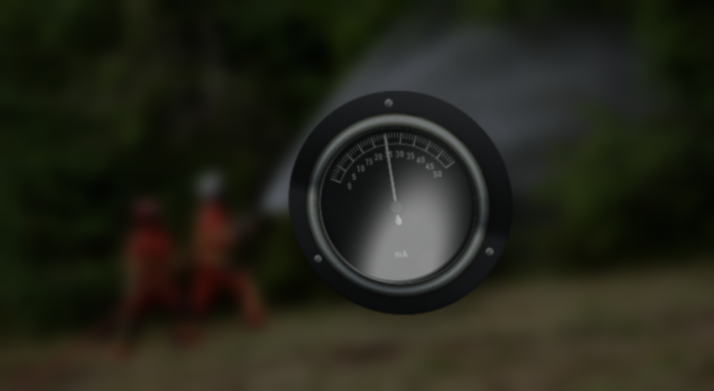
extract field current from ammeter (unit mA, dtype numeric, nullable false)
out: 25 mA
